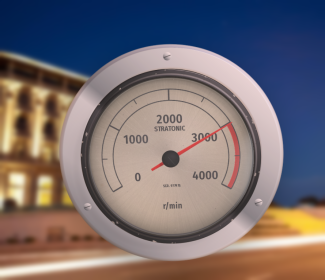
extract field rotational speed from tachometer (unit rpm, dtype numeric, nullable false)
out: 3000 rpm
